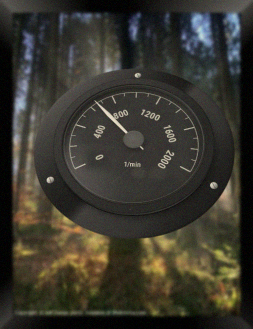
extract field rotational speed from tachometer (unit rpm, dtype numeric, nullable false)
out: 650 rpm
